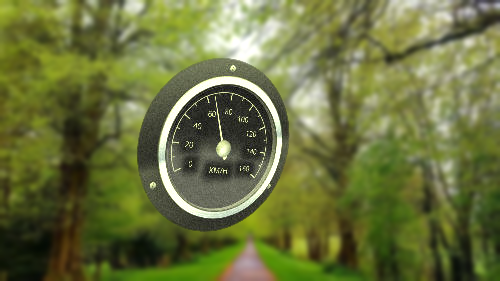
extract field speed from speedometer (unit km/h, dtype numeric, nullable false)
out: 65 km/h
